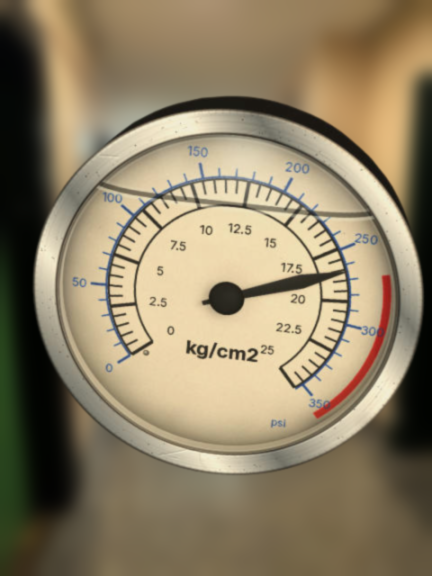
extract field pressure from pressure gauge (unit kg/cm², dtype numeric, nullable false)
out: 18.5 kg/cm²
